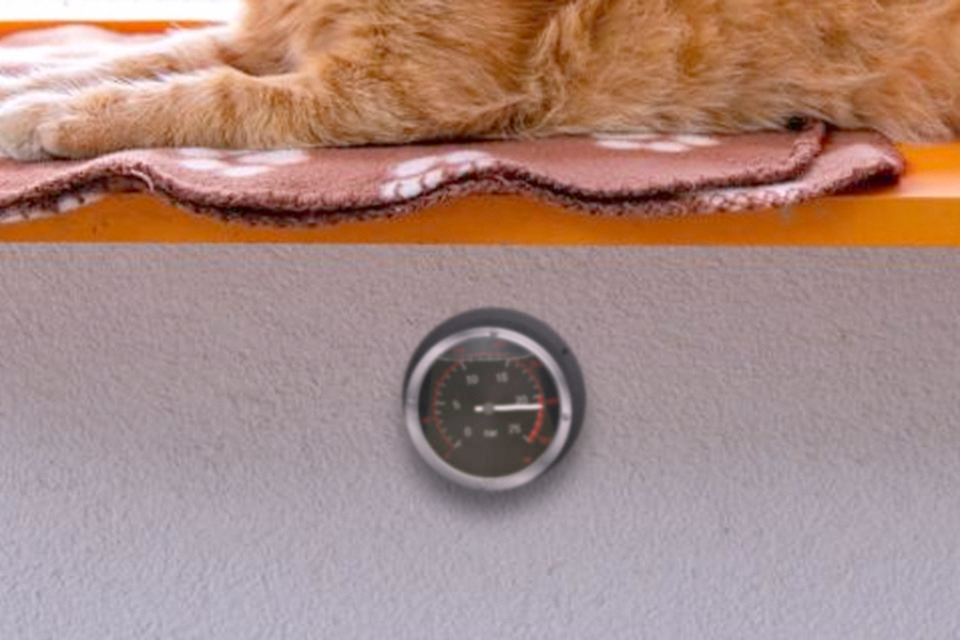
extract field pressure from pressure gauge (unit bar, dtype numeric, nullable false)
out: 21 bar
